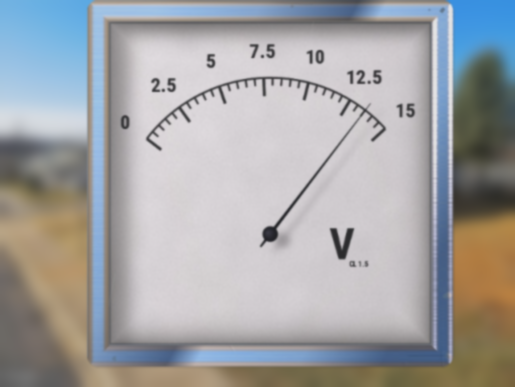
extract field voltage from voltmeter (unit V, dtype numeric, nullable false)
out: 13.5 V
